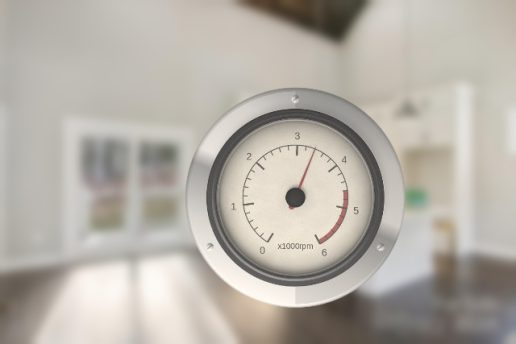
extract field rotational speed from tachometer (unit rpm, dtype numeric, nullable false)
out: 3400 rpm
